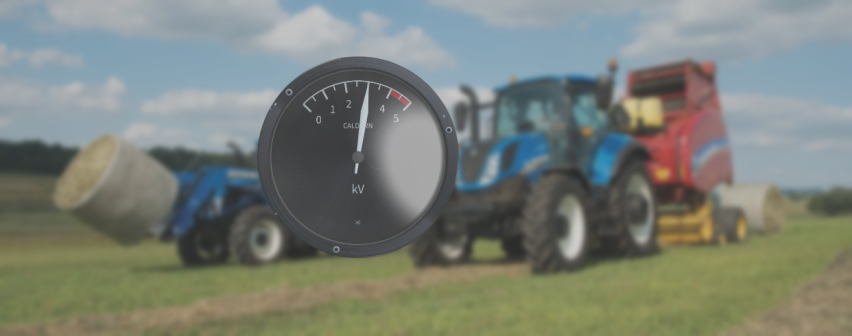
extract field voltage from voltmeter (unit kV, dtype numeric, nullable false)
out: 3 kV
